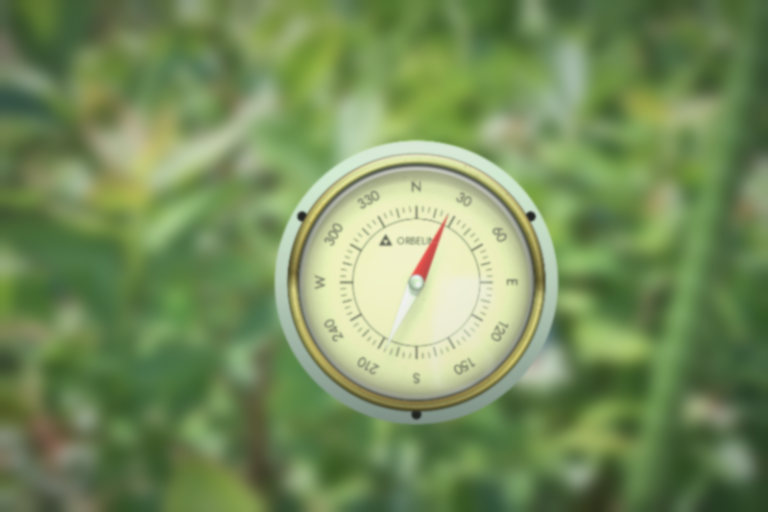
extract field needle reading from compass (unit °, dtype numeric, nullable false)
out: 25 °
